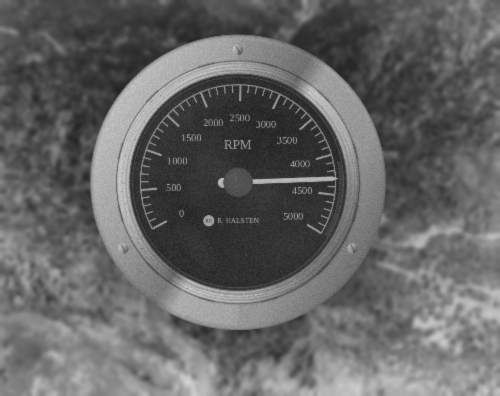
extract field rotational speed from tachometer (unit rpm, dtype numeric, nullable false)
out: 4300 rpm
